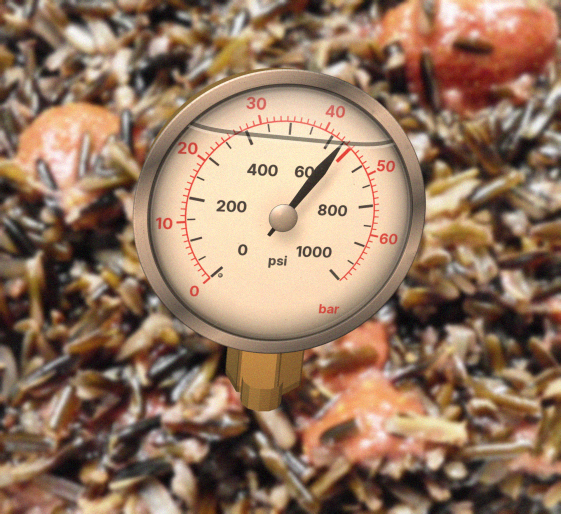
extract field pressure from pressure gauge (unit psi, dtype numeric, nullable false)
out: 625 psi
